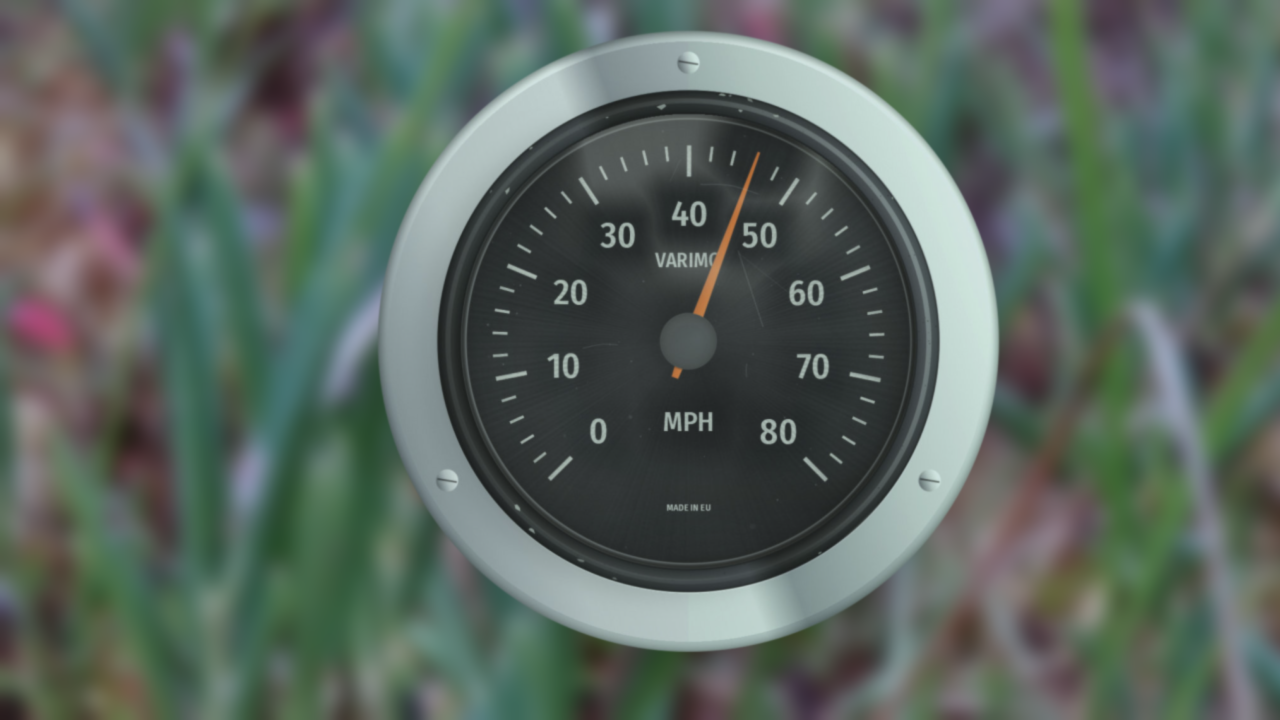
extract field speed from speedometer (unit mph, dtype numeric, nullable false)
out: 46 mph
